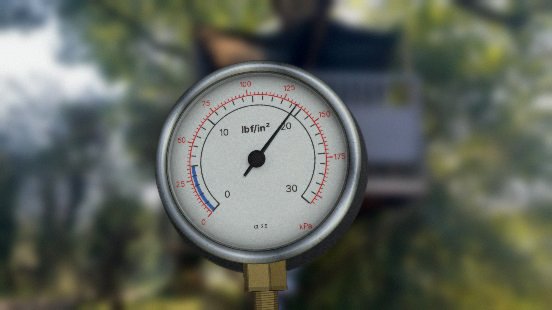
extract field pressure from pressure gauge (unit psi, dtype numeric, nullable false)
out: 19.5 psi
